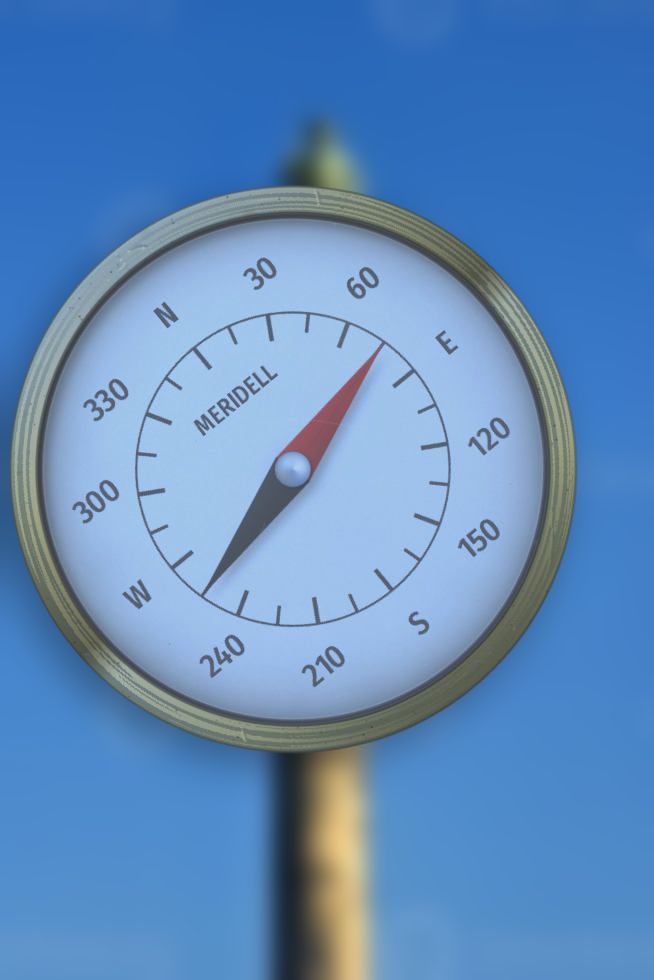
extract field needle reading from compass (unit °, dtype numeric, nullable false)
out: 75 °
